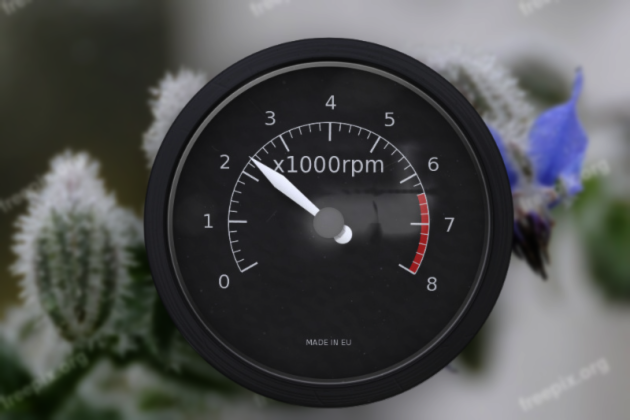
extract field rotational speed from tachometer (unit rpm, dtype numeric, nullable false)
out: 2300 rpm
